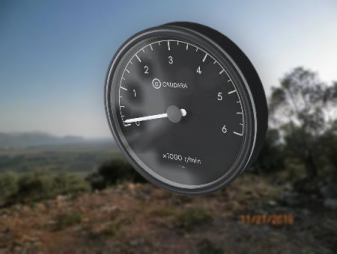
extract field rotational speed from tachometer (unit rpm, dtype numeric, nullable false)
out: 125 rpm
